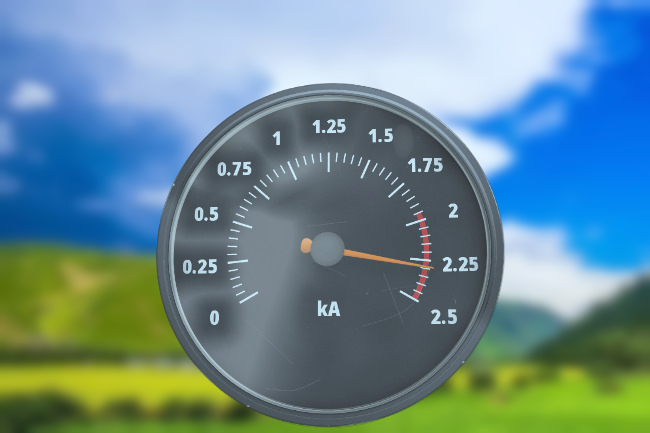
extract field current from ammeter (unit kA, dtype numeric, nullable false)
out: 2.3 kA
